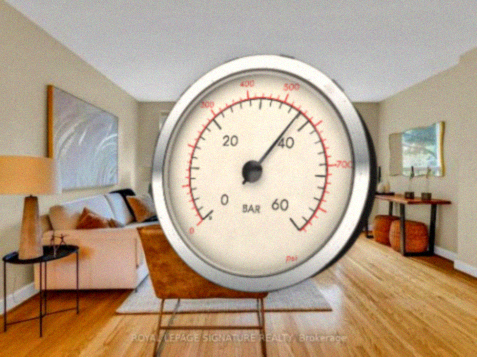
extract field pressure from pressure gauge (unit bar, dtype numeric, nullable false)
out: 38 bar
